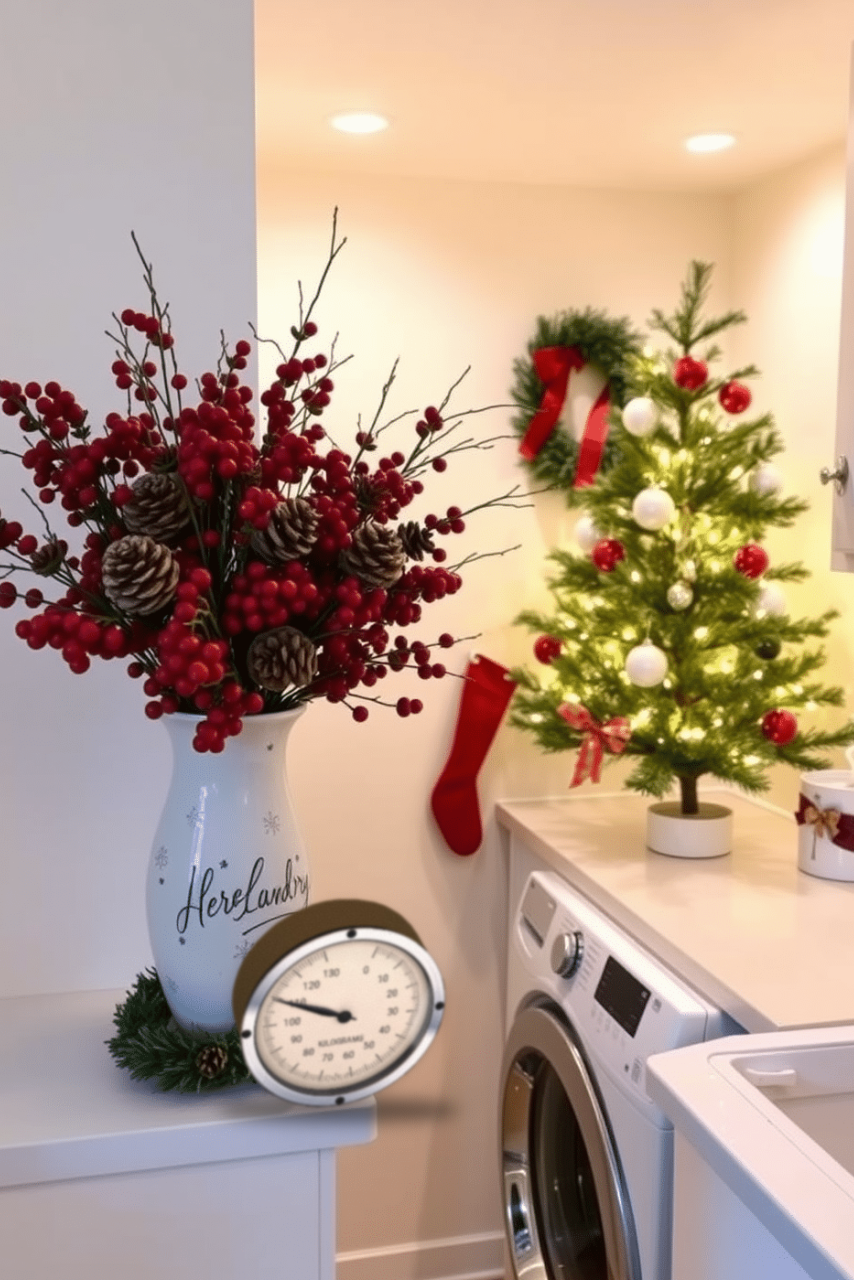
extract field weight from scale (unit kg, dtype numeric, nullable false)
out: 110 kg
